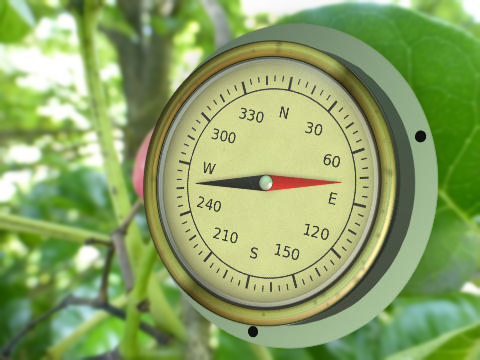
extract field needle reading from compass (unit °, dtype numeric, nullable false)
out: 77.5 °
